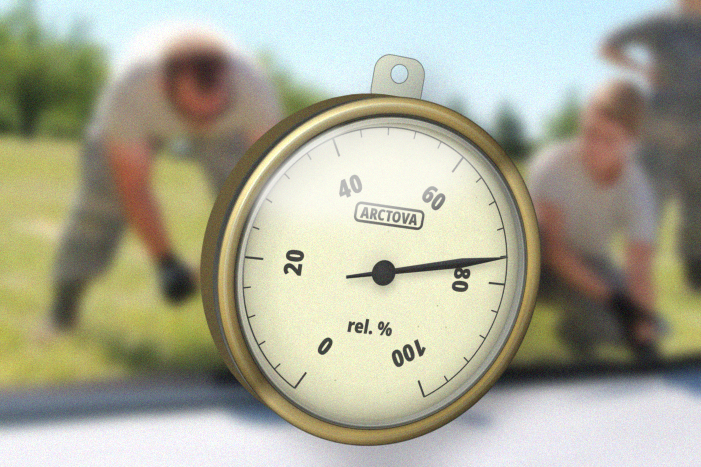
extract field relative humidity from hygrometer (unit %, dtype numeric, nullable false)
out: 76 %
